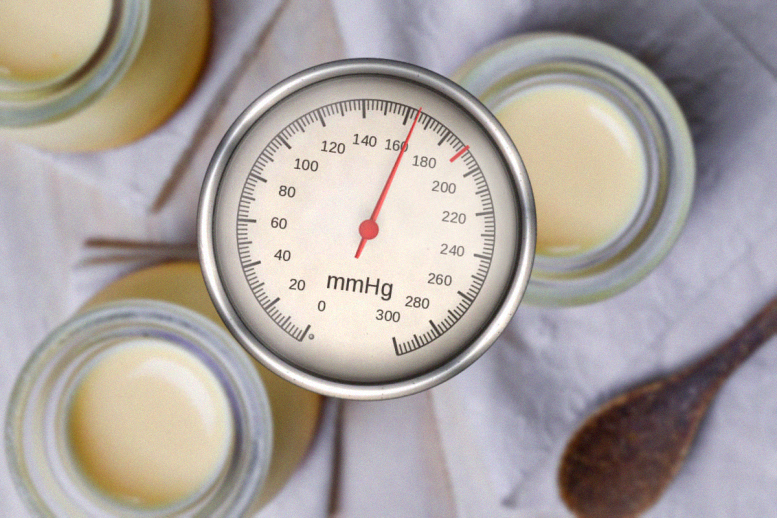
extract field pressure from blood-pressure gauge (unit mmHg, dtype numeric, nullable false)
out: 164 mmHg
